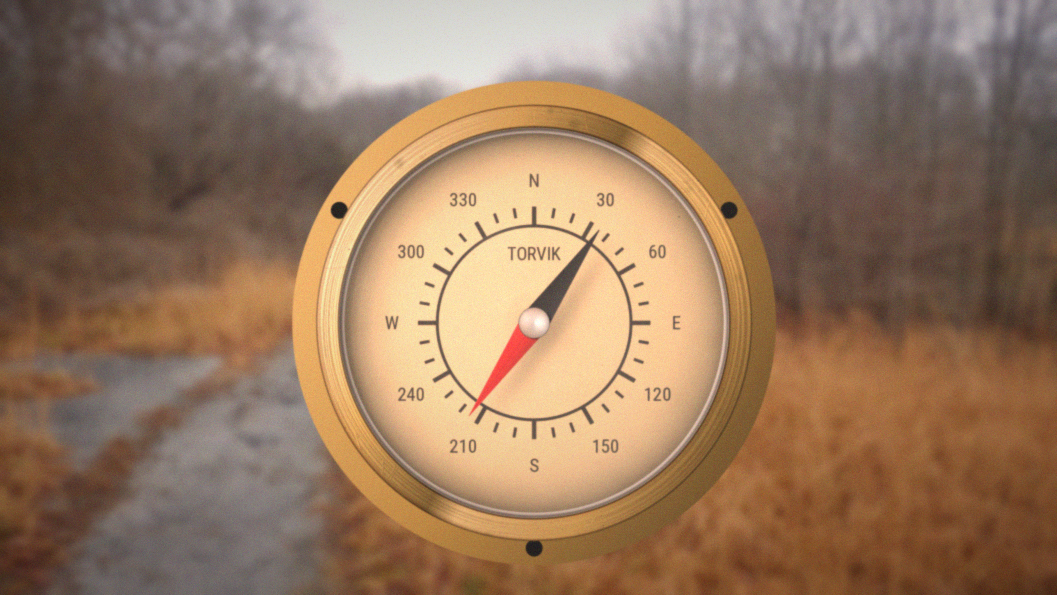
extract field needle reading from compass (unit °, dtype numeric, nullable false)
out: 215 °
